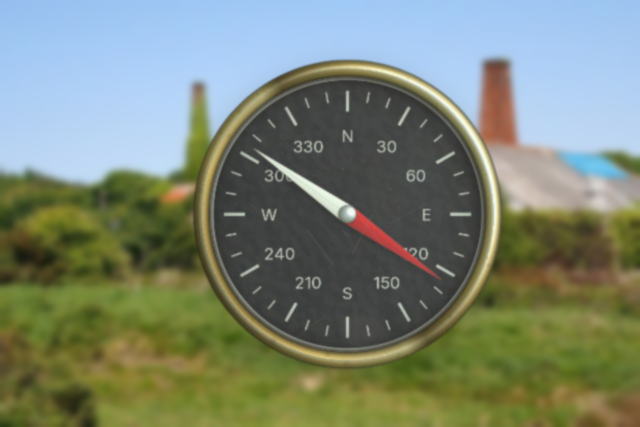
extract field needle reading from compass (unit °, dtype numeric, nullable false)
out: 125 °
